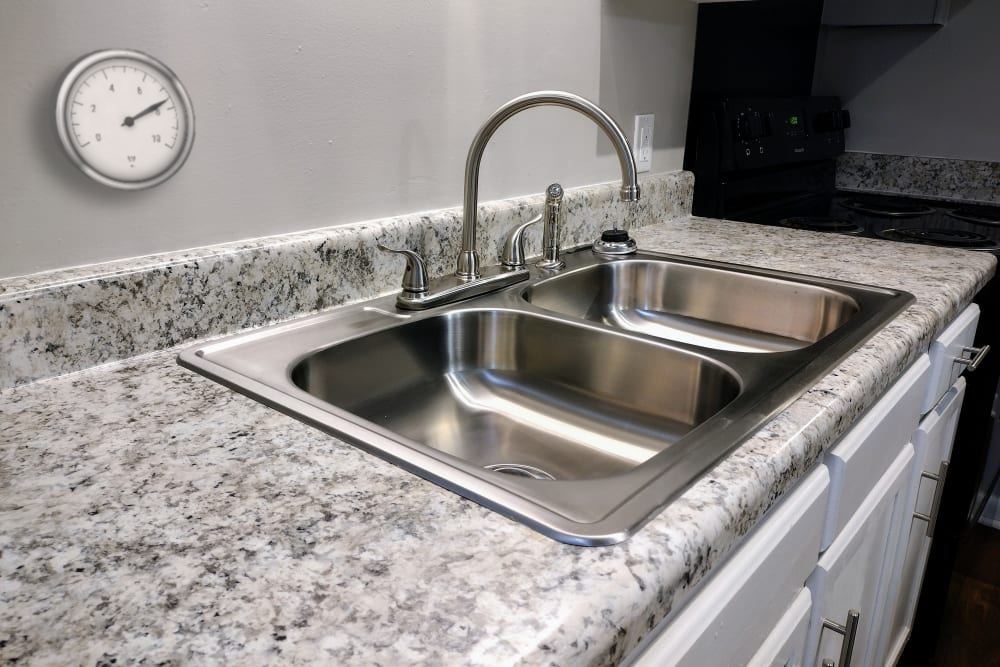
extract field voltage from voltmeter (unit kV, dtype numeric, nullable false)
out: 7.5 kV
